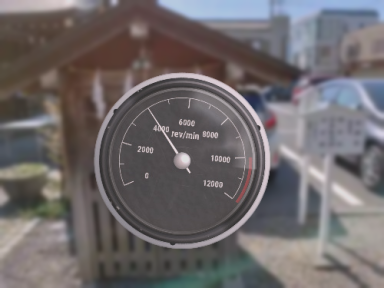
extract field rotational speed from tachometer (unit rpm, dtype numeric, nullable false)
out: 4000 rpm
